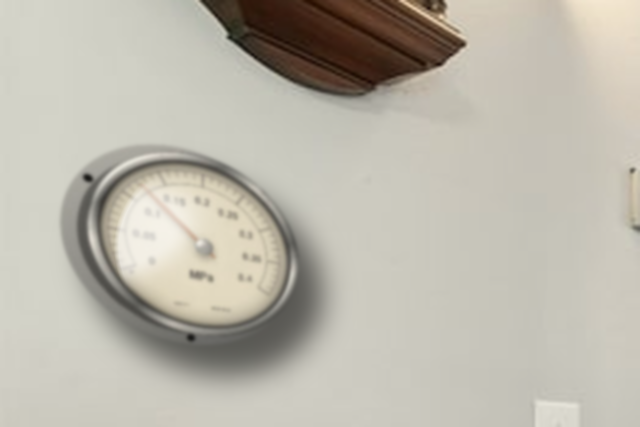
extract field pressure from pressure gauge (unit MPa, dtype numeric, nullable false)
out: 0.12 MPa
